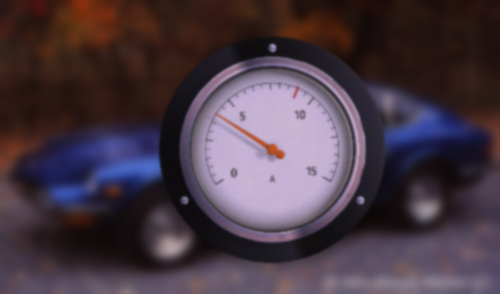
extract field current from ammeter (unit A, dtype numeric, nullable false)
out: 4 A
